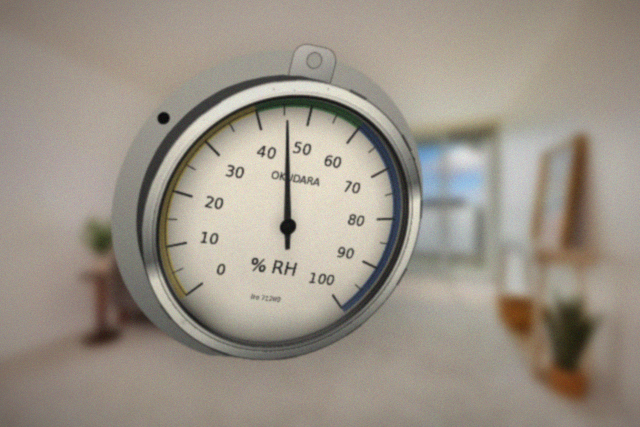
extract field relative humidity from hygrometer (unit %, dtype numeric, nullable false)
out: 45 %
